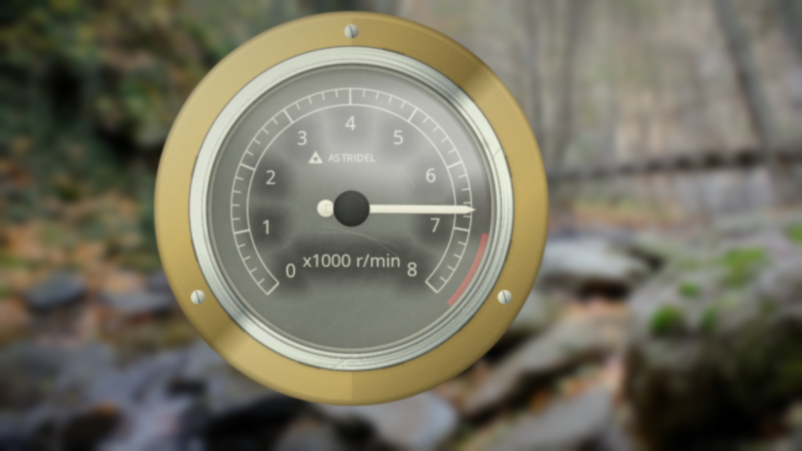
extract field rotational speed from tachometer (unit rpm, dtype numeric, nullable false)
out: 6700 rpm
